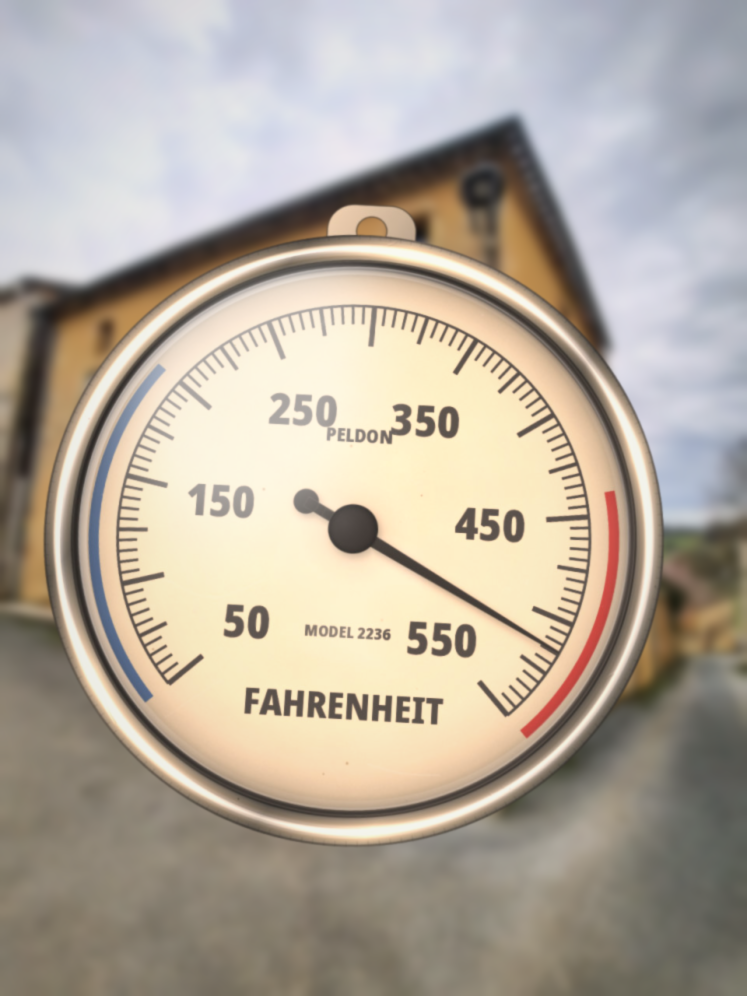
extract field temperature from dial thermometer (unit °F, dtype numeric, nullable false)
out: 515 °F
